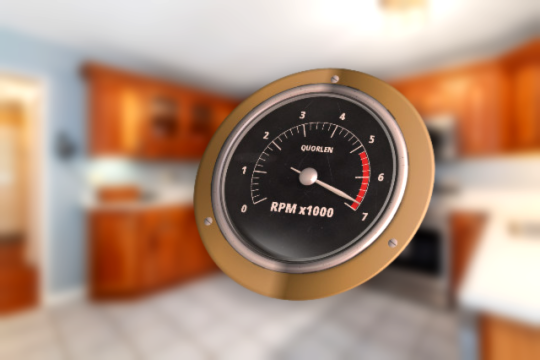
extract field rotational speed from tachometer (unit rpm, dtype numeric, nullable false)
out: 6800 rpm
